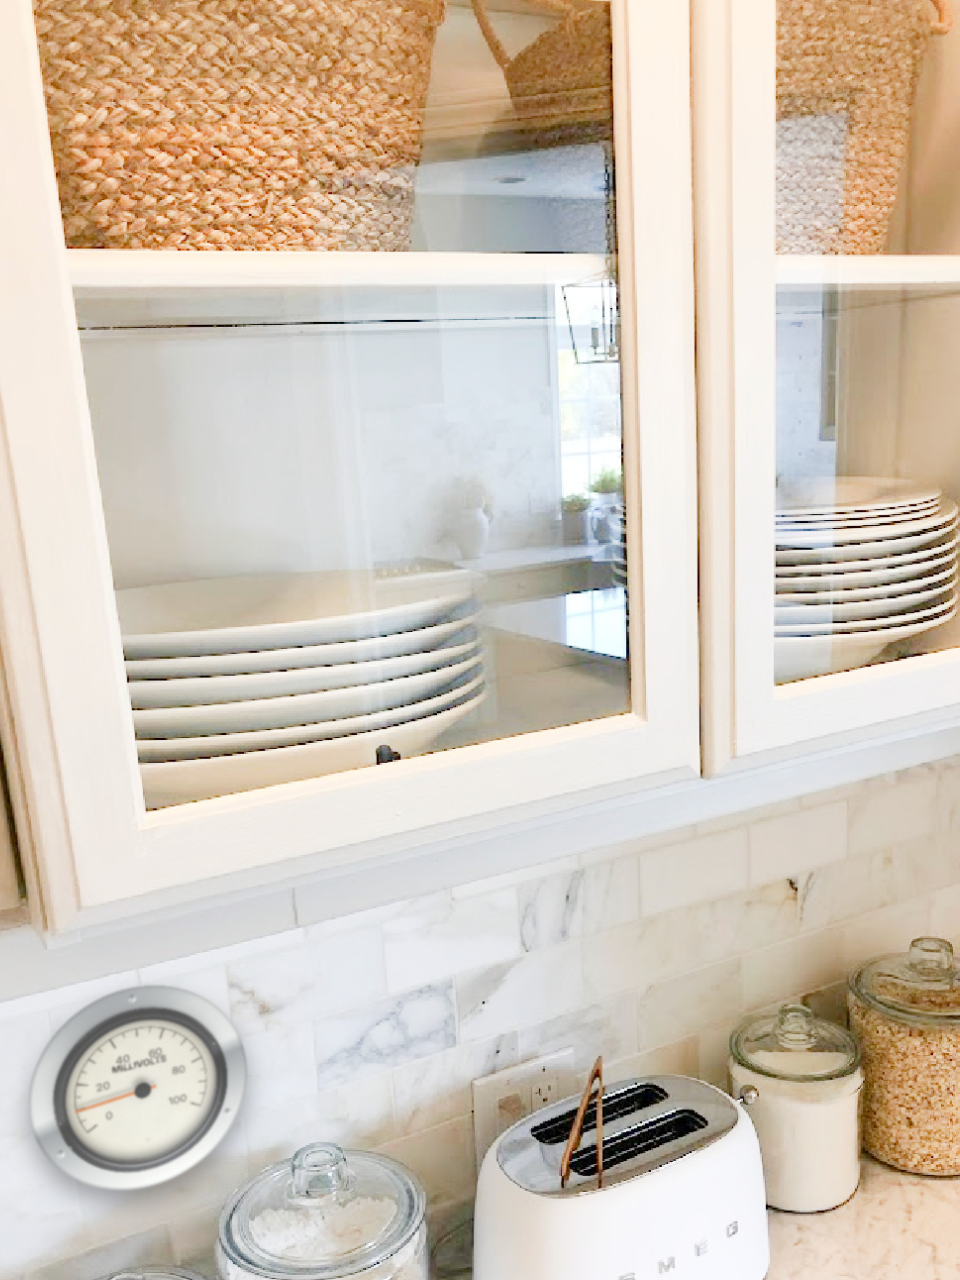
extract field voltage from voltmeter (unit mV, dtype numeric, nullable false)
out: 10 mV
